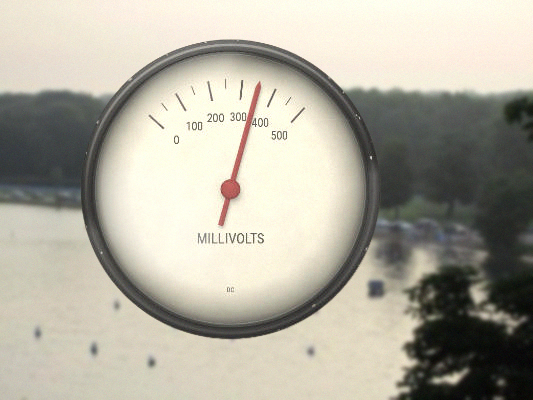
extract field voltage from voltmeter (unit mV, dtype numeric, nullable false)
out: 350 mV
